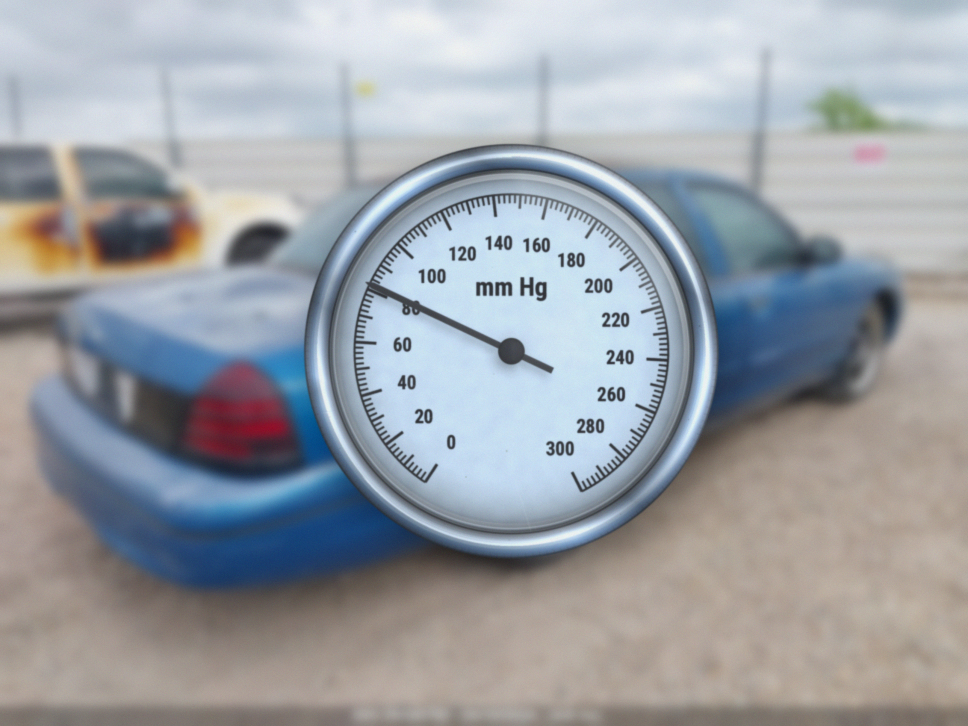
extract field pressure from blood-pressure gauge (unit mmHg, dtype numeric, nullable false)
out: 82 mmHg
